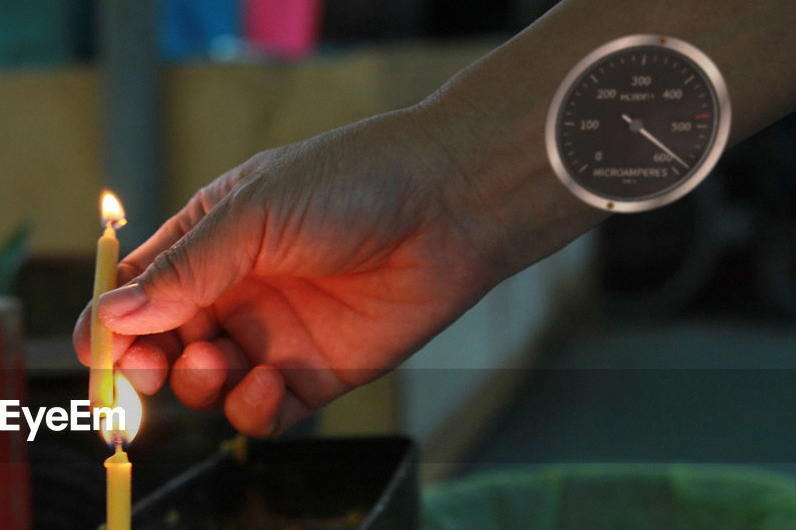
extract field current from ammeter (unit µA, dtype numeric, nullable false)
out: 580 µA
